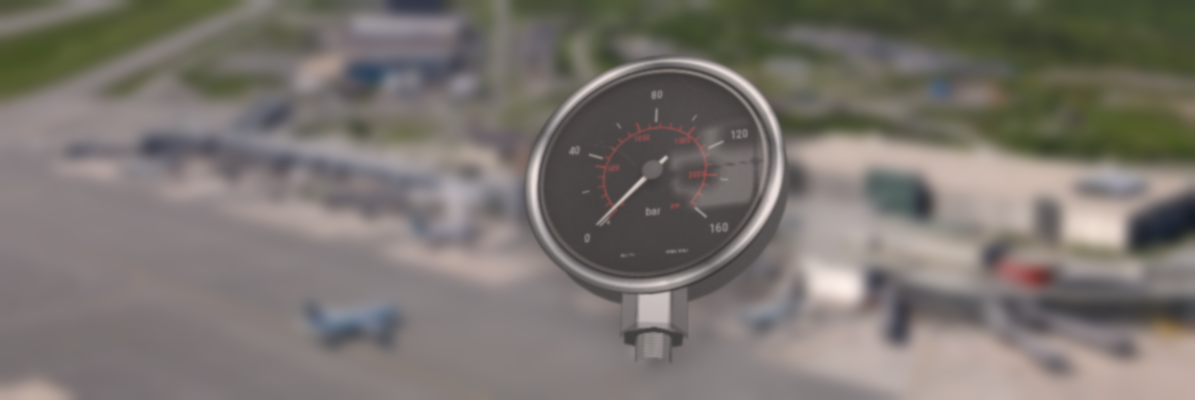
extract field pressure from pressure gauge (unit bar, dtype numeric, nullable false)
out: 0 bar
